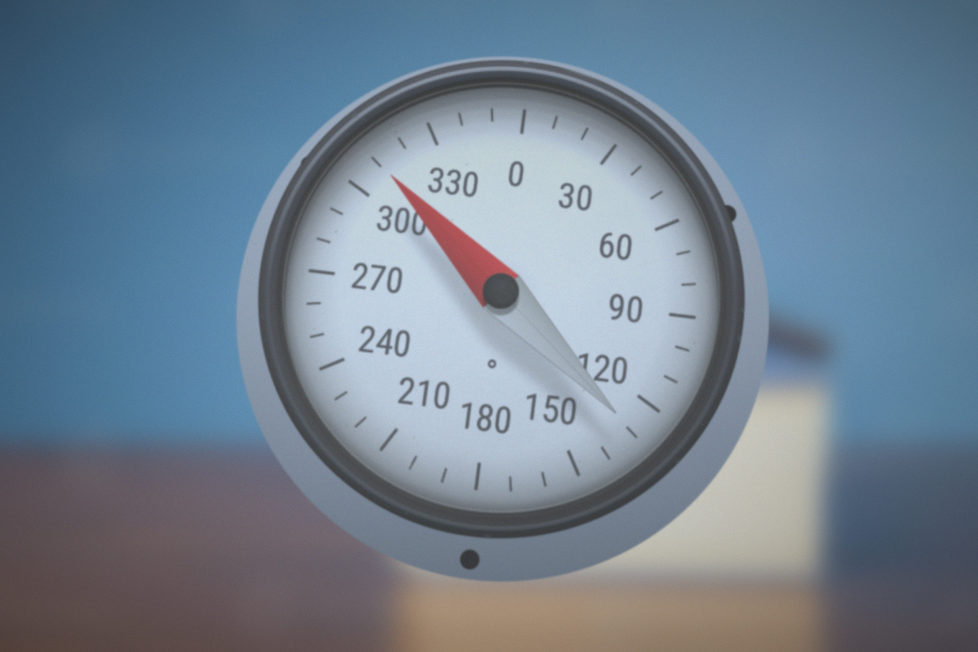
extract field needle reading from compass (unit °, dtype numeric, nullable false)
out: 310 °
